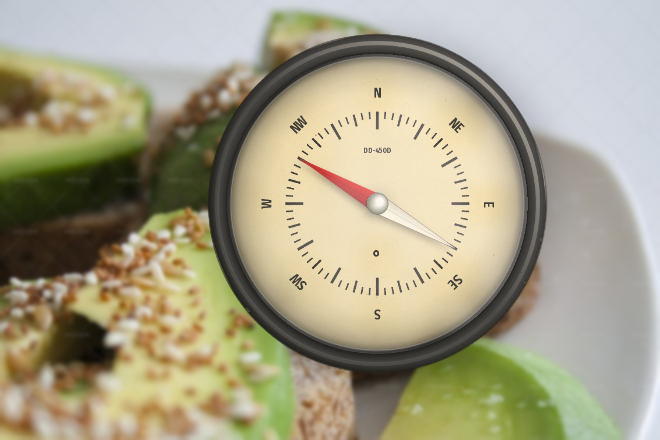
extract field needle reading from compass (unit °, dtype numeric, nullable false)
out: 300 °
